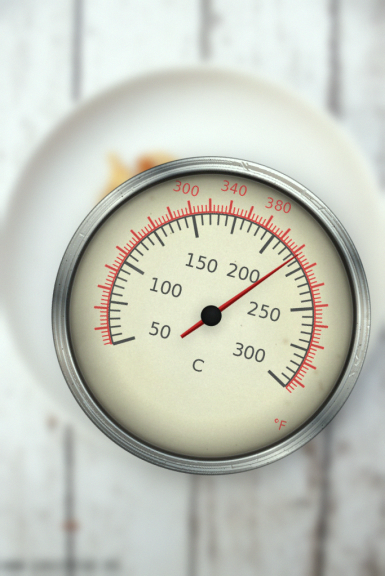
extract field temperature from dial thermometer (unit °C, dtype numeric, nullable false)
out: 217.5 °C
